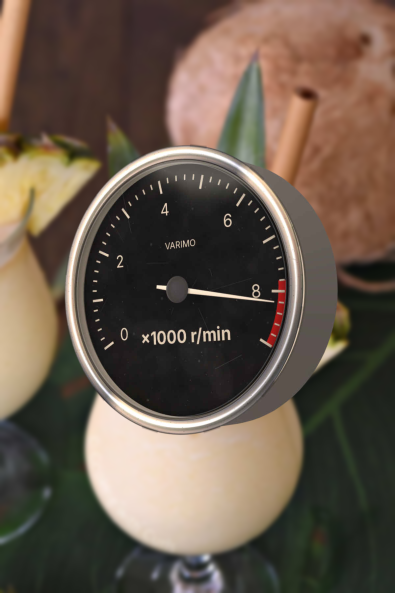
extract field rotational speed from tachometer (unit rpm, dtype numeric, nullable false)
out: 8200 rpm
